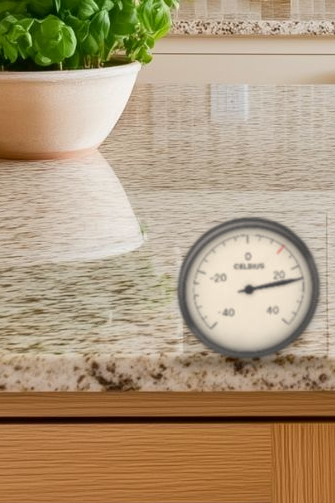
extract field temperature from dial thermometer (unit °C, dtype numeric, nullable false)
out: 24 °C
